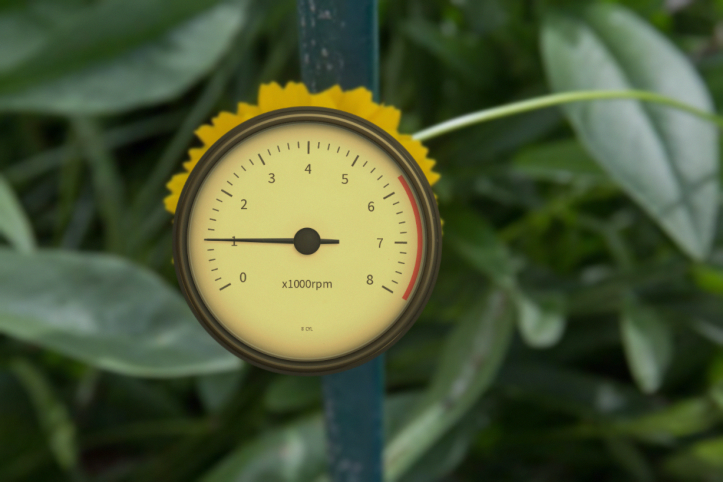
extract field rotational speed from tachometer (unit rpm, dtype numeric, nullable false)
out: 1000 rpm
